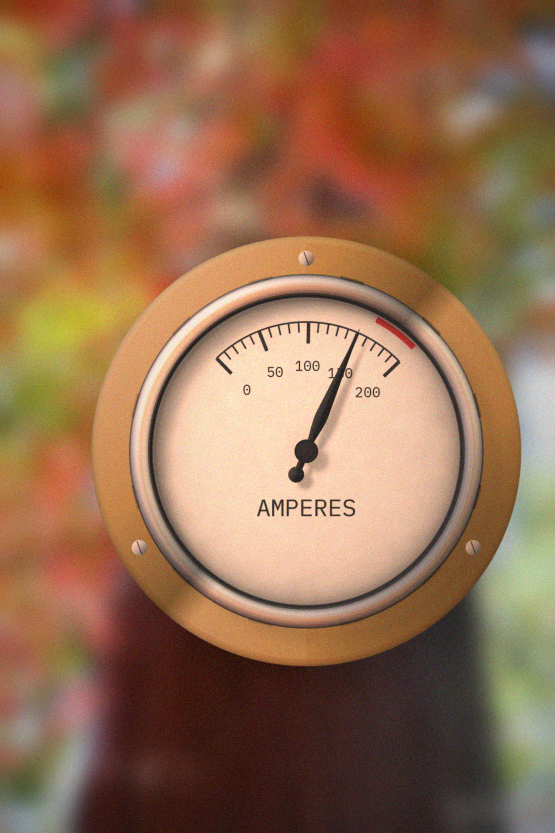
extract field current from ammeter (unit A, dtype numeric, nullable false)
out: 150 A
